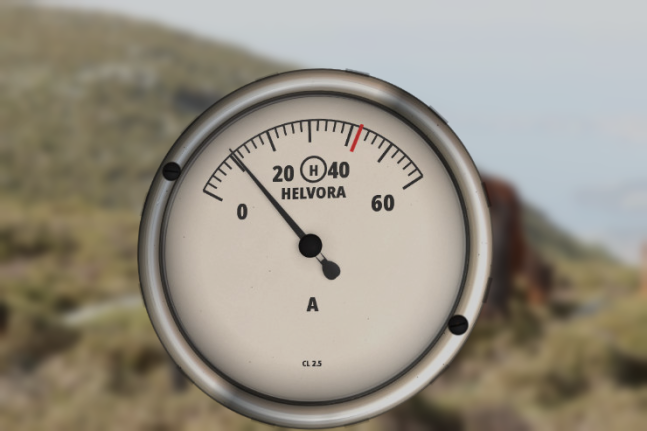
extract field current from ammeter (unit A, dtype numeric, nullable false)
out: 11 A
